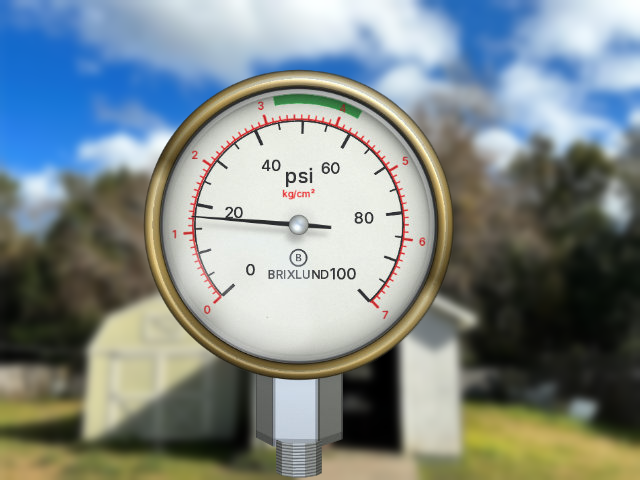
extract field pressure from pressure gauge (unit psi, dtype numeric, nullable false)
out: 17.5 psi
